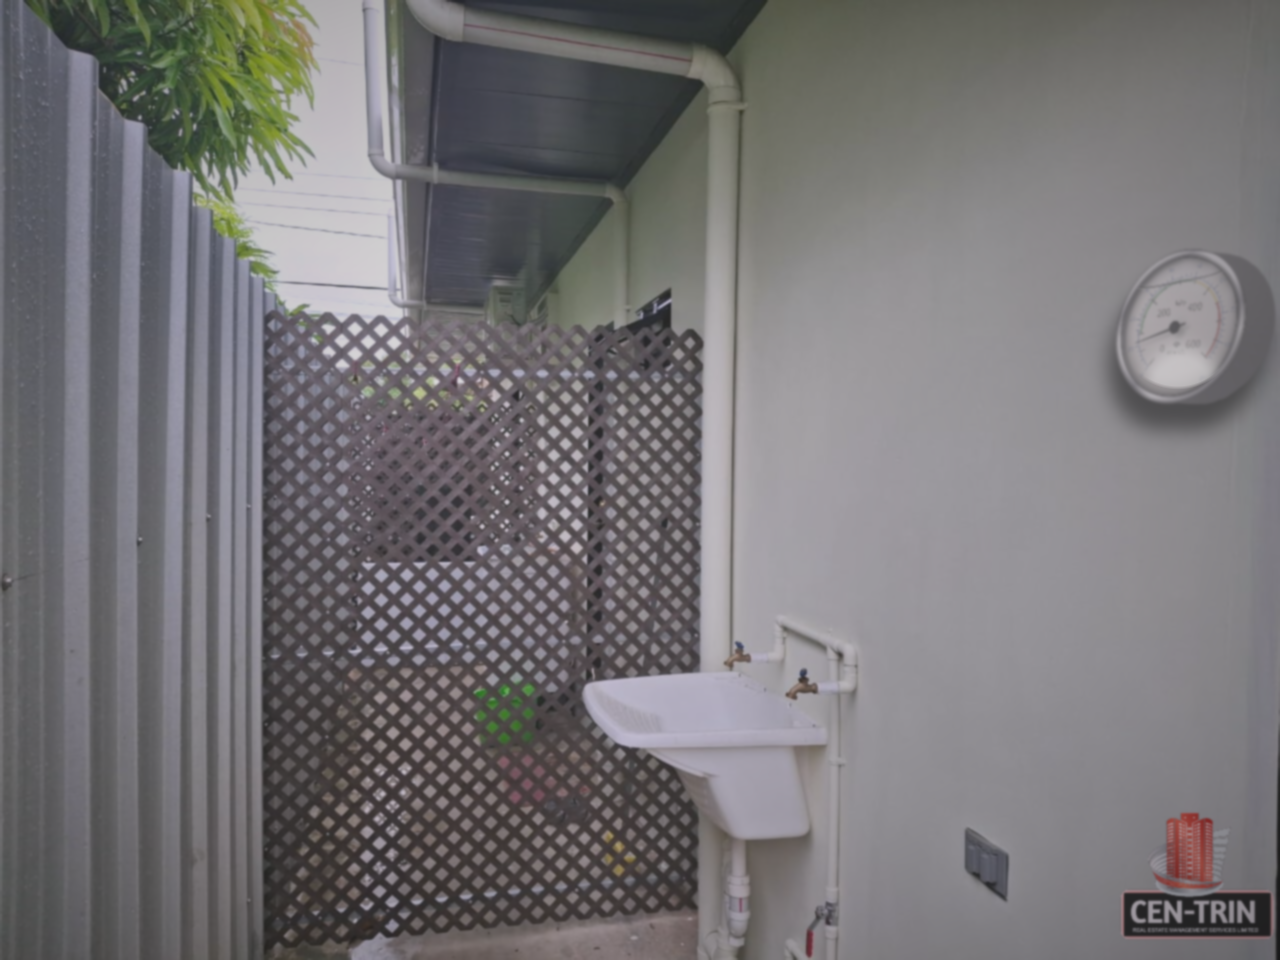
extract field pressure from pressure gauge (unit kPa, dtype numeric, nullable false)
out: 75 kPa
